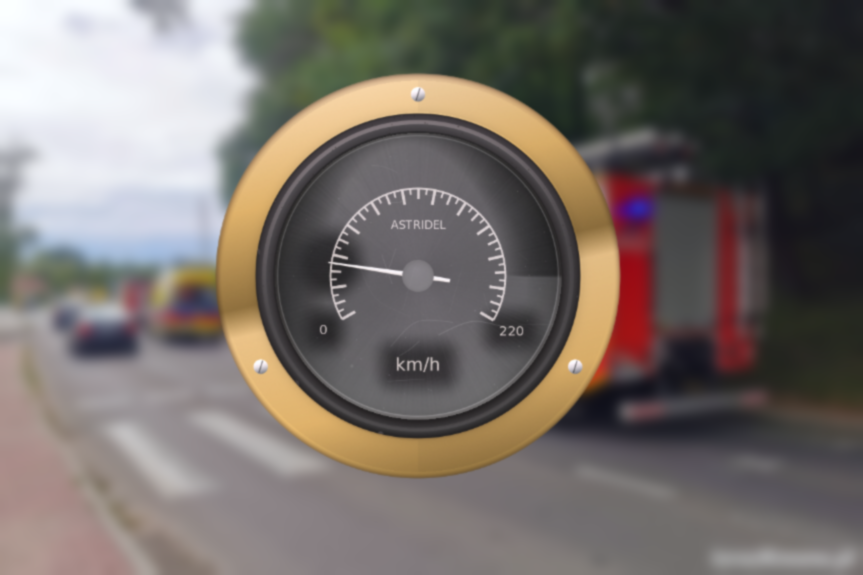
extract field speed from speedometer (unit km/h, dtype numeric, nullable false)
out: 35 km/h
